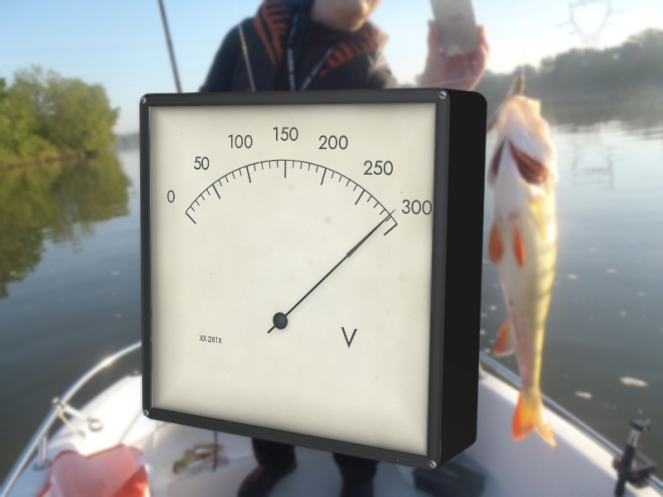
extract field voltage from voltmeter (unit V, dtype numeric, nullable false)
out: 290 V
